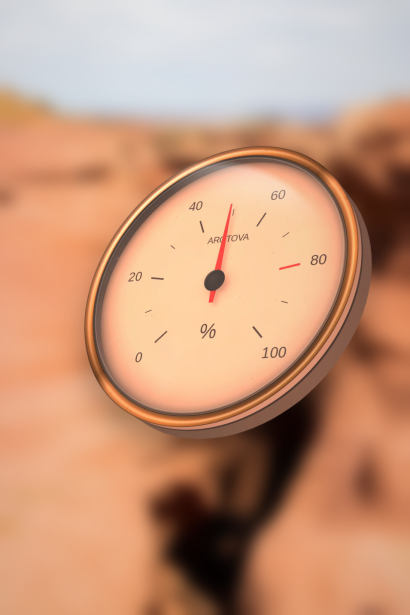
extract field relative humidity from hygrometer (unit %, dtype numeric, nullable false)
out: 50 %
